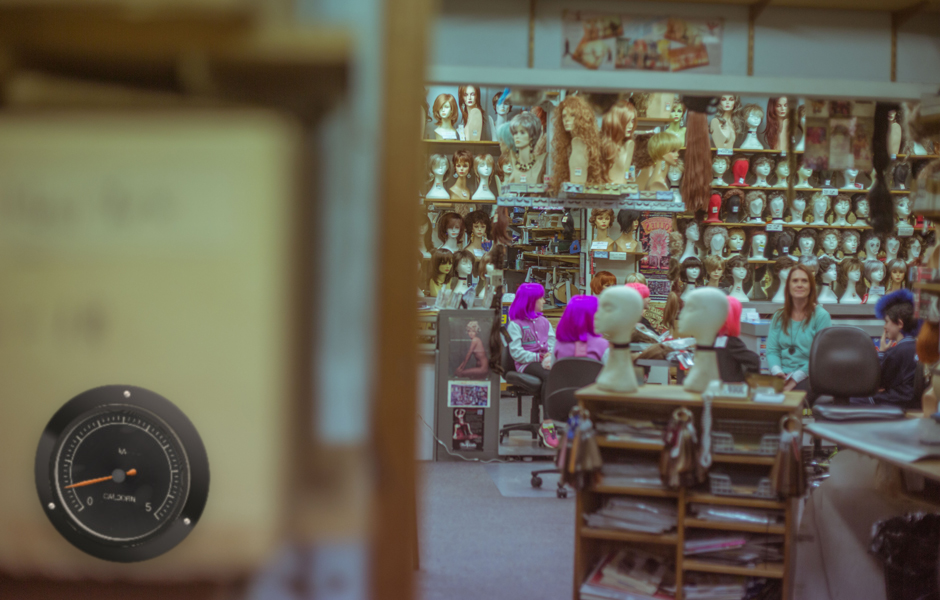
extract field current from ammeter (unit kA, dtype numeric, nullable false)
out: 0.5 kA
